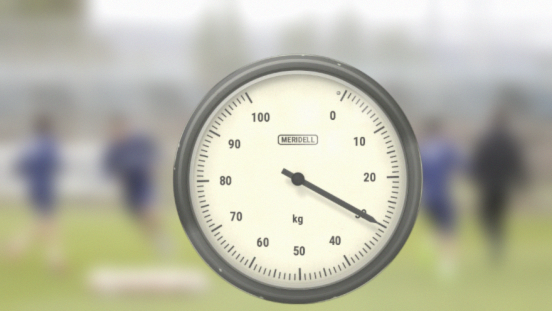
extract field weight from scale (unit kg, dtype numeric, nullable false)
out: 30 kg
